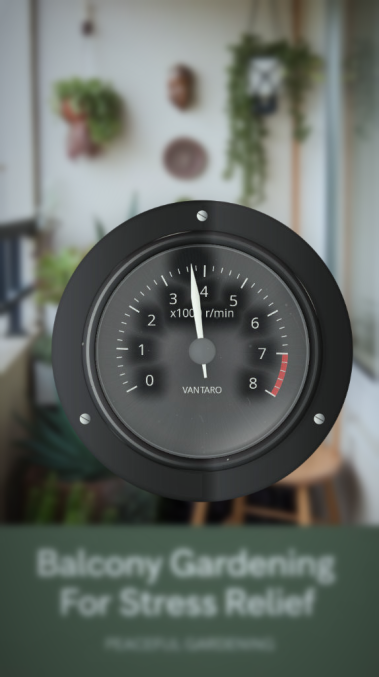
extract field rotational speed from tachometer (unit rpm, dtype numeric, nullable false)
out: 3700 rpm
